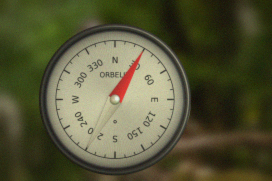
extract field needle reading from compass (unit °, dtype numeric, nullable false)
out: 30 °
